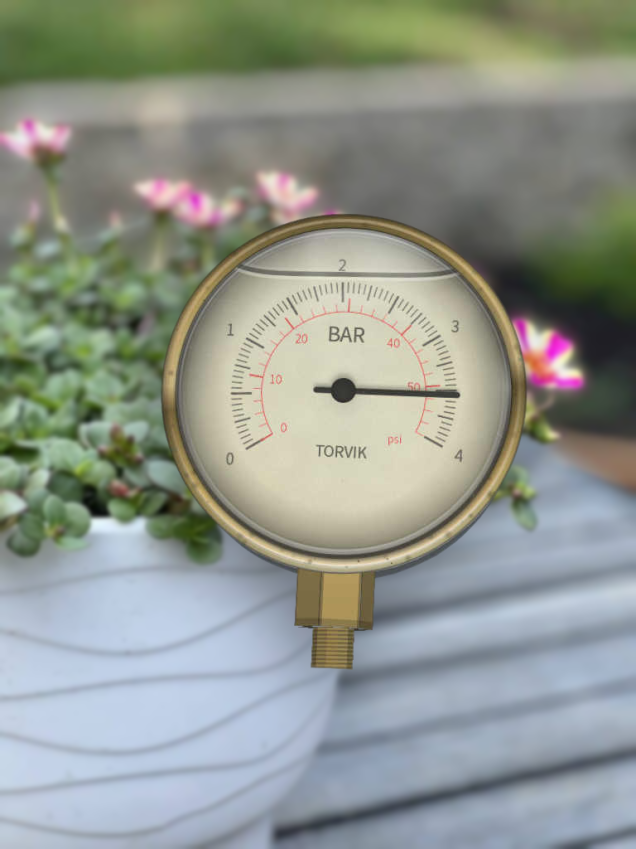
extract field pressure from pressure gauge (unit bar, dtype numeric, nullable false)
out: 3.55 bar
